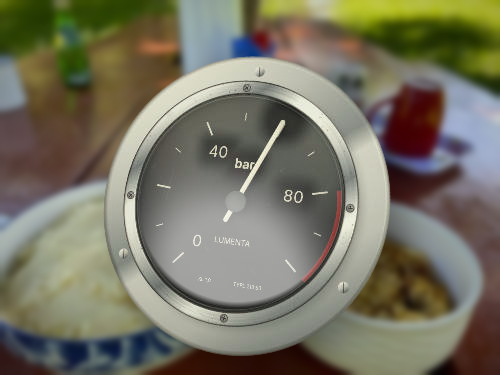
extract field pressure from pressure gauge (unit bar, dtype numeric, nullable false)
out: 60 bar
